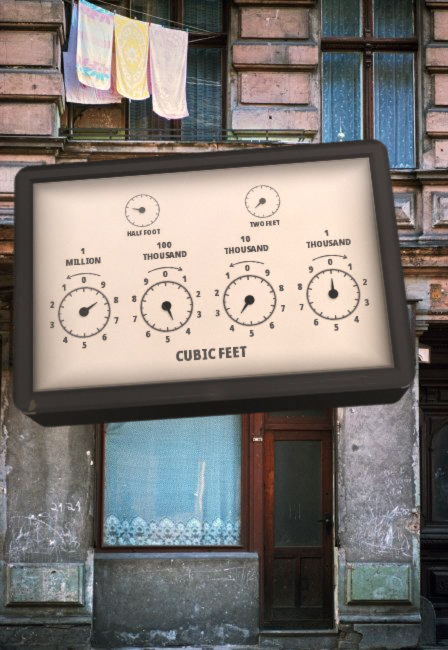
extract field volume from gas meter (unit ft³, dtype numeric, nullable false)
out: 844000 ft³
